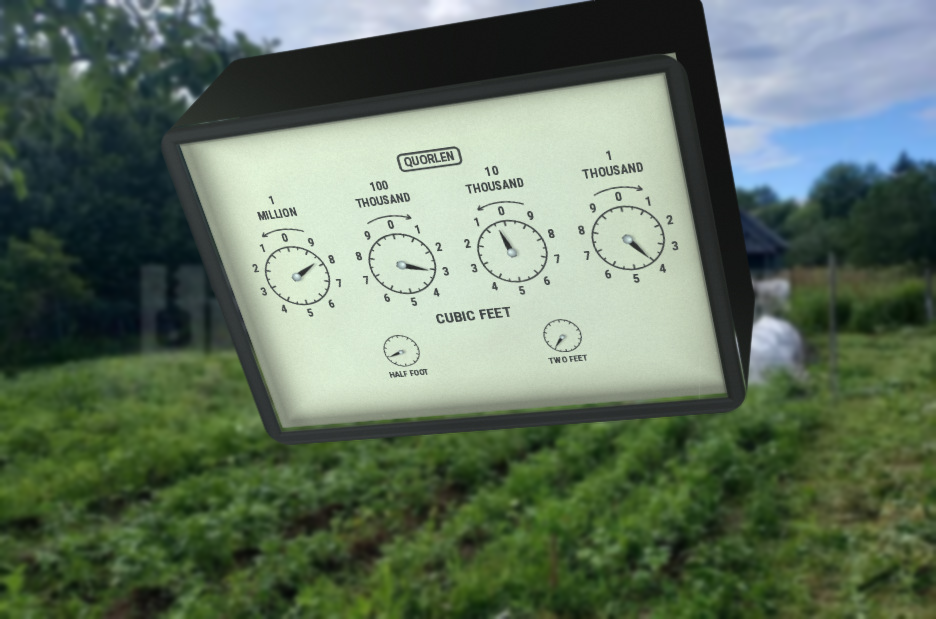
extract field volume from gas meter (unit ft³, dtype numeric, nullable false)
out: 830400 ft³
